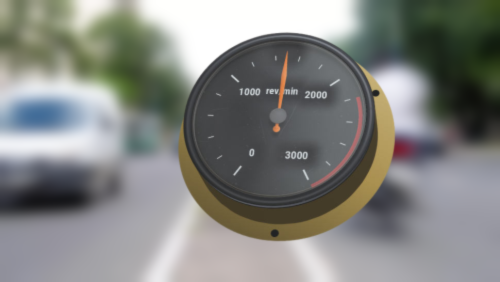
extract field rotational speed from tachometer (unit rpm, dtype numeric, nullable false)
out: 1500 rpm
